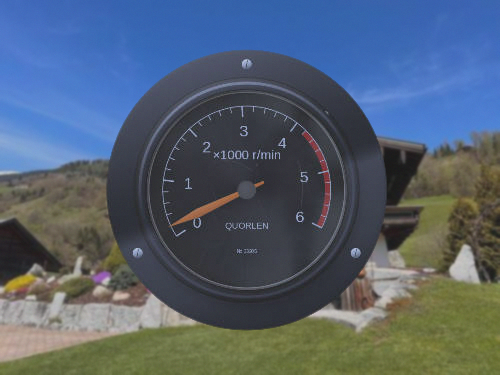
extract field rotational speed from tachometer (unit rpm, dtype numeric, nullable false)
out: 200 rpm
